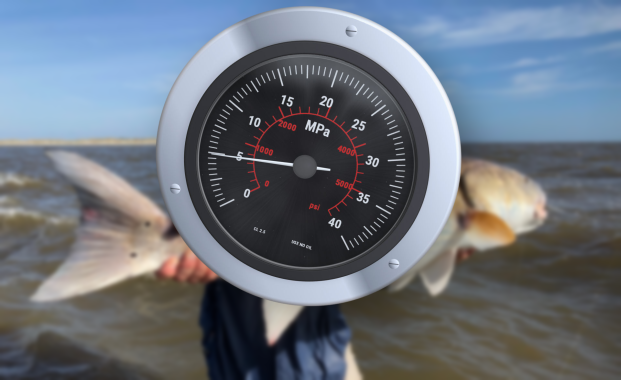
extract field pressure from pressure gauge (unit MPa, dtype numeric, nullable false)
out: 5 MPa
